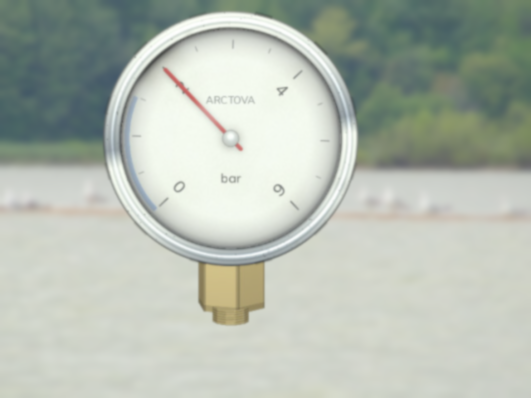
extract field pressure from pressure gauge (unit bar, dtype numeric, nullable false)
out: 2 bar
